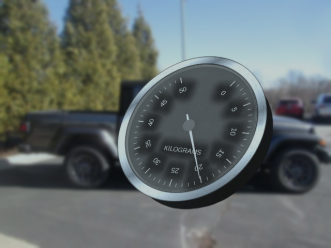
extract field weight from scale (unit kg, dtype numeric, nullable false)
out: 20 kg
